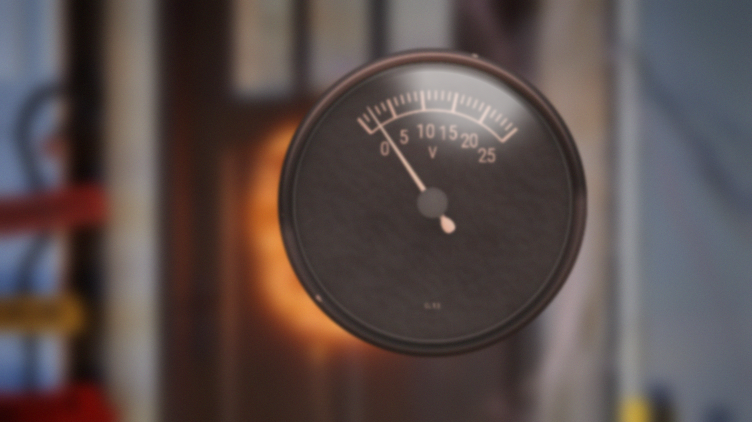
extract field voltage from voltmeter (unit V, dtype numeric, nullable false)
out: 2 V
